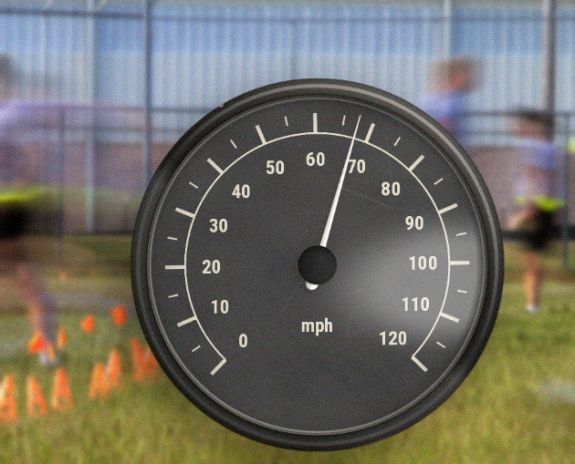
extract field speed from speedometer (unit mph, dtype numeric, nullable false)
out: 67.5 mph
